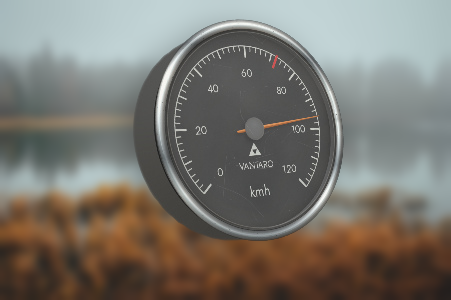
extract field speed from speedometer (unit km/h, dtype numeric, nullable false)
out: 96 km/h
